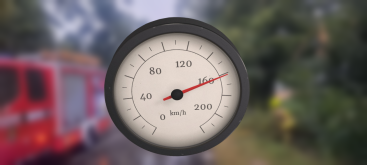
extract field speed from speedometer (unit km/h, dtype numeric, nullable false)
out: 160 km/h
